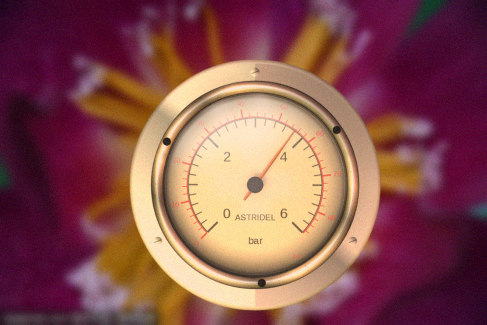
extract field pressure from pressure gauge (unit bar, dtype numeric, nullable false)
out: 3.8 bar
